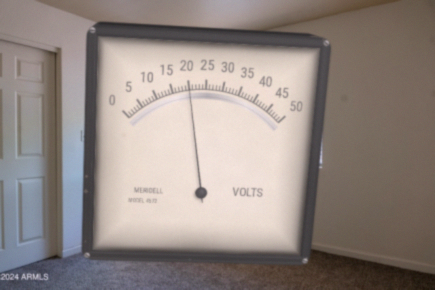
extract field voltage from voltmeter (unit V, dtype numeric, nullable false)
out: 20 V
